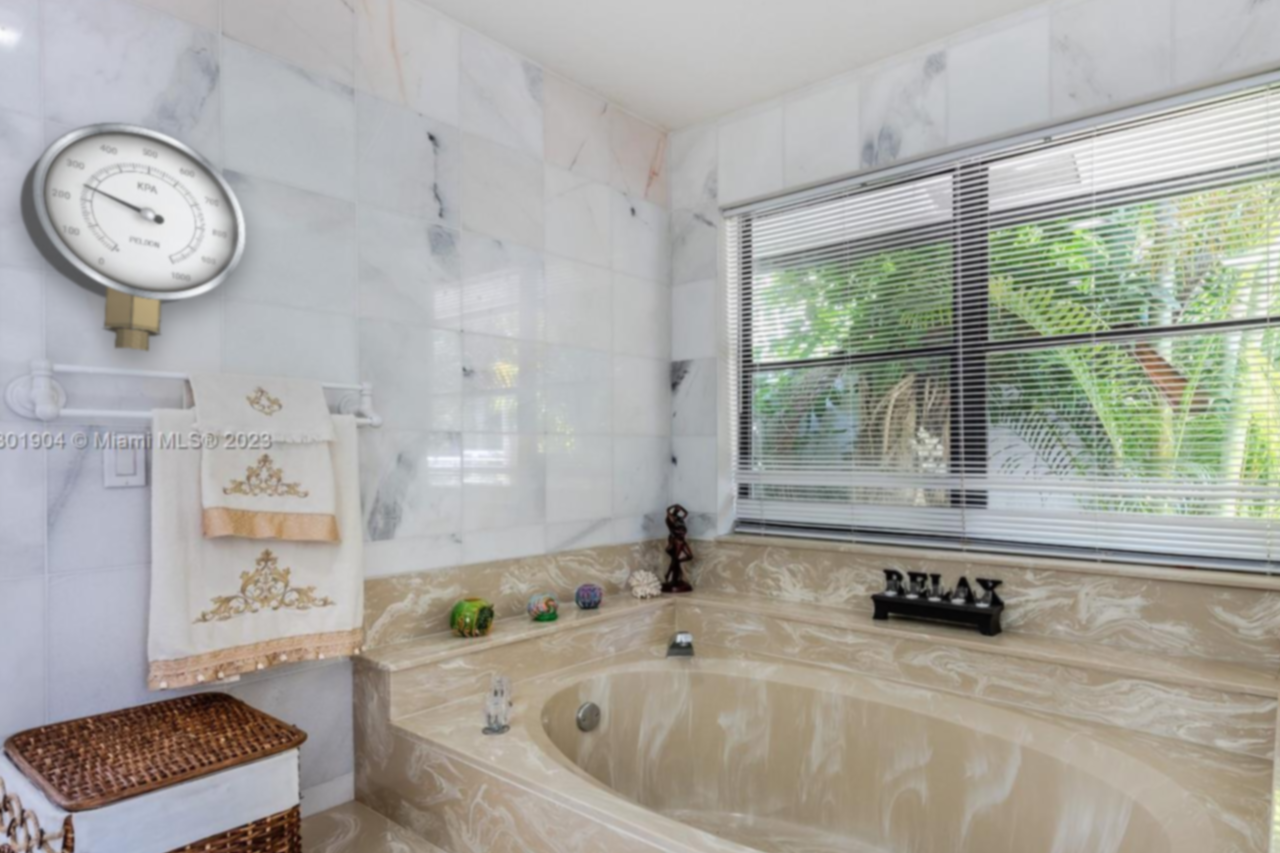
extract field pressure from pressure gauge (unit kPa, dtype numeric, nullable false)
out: 250 kPa
